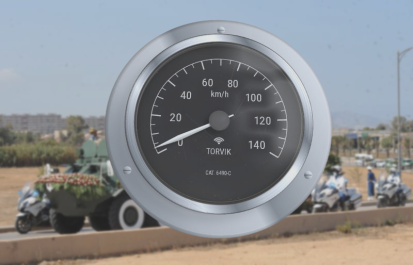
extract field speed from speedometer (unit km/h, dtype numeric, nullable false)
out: 2.5 km/h
